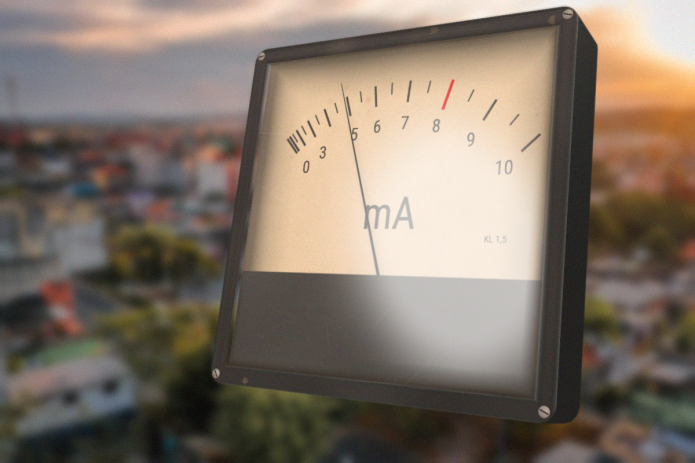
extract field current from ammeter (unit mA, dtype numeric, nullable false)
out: 5 mA
